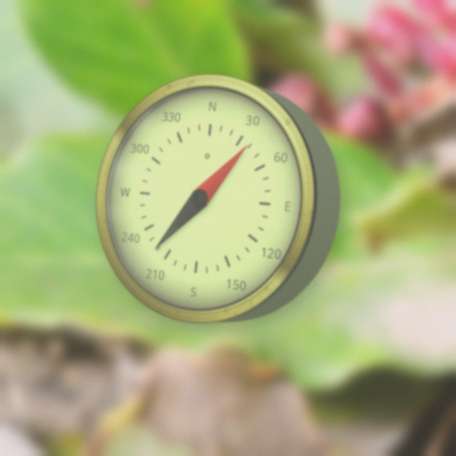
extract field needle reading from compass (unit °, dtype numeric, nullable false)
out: 40 °
